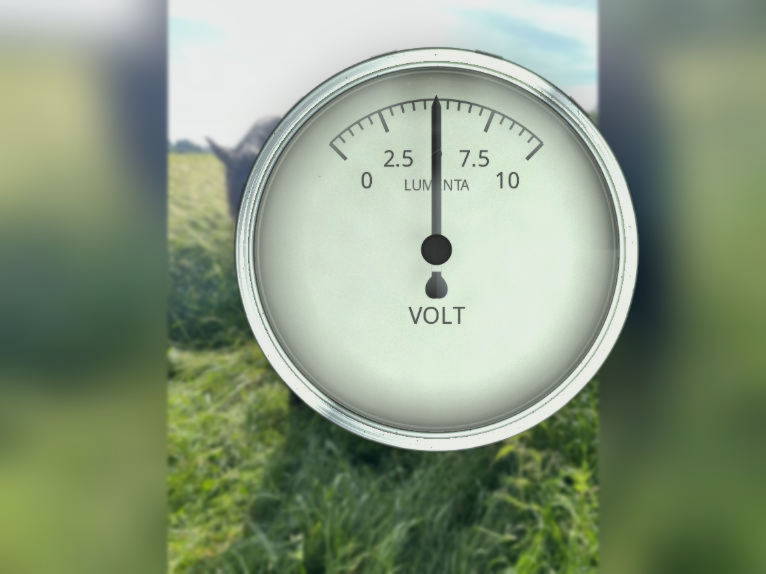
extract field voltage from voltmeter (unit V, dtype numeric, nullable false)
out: 5 V
